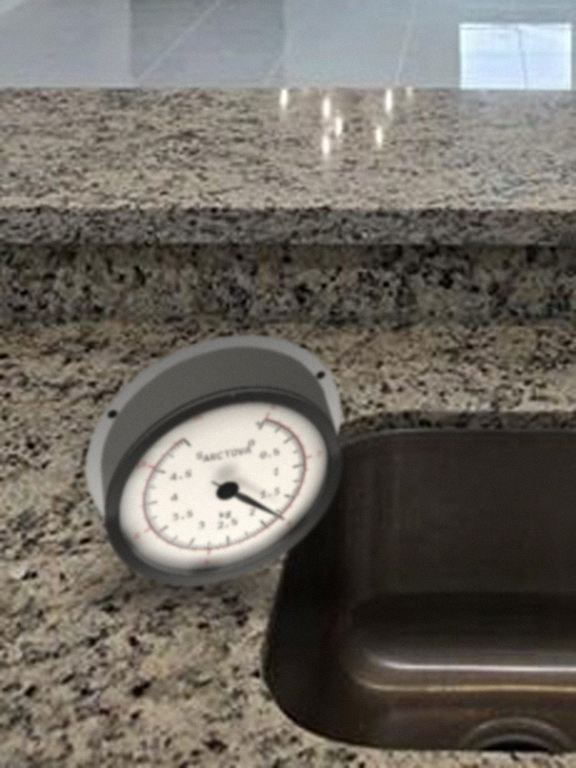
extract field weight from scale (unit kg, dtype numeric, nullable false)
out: 1.75 kg
